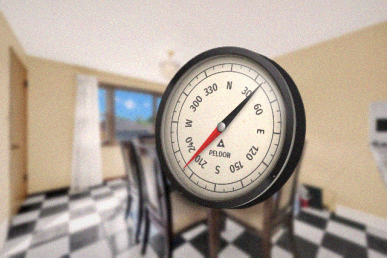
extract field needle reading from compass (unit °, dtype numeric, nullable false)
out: 220 °
